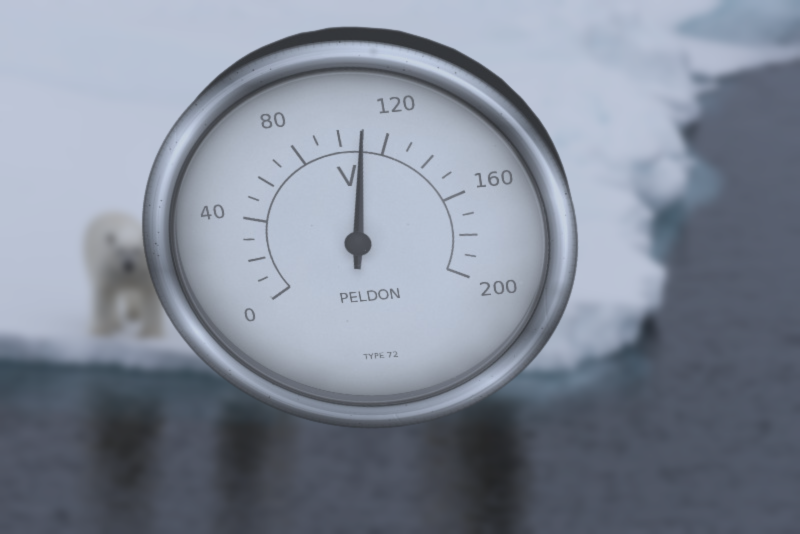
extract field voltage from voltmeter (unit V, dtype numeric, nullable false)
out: 110 V
